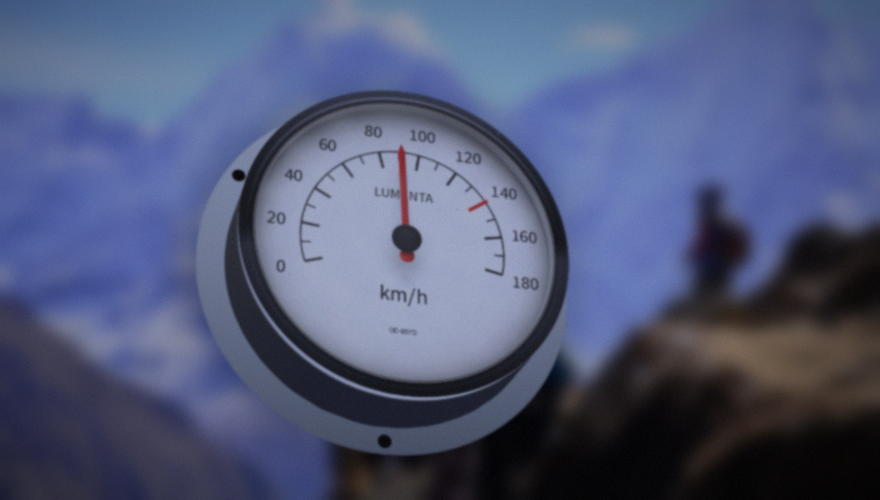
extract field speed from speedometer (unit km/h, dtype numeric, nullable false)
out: 90 km/h
